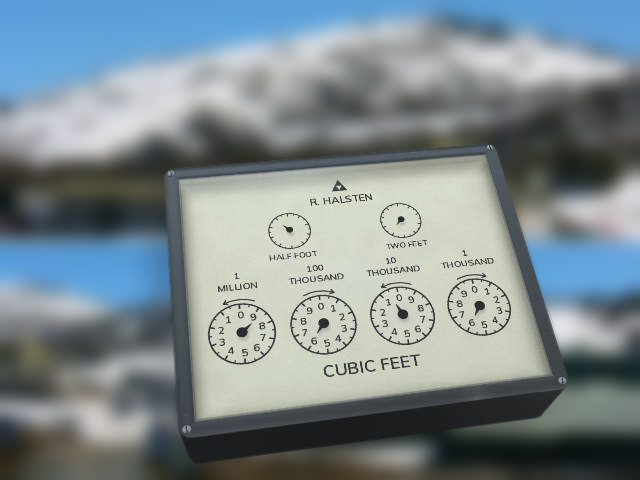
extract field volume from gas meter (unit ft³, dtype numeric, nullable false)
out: 860600 ft³
